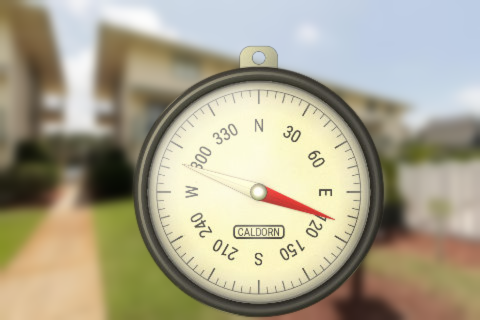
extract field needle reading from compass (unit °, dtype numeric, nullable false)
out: 110 °
